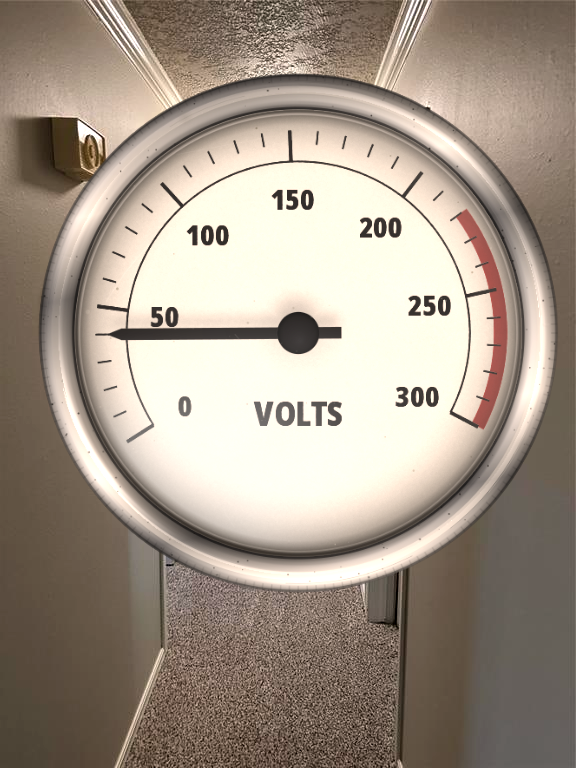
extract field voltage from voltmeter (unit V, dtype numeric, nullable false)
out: 40 V
